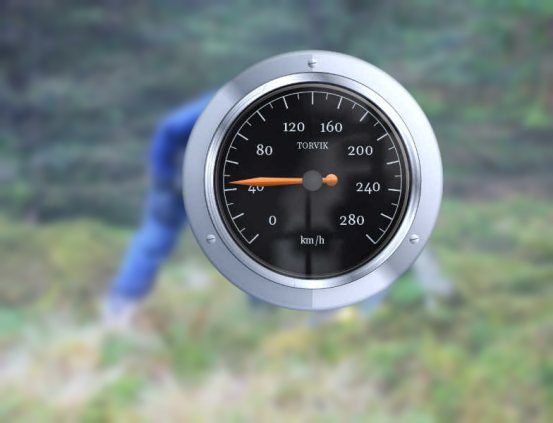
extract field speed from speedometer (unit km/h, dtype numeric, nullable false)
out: 45 km/h
